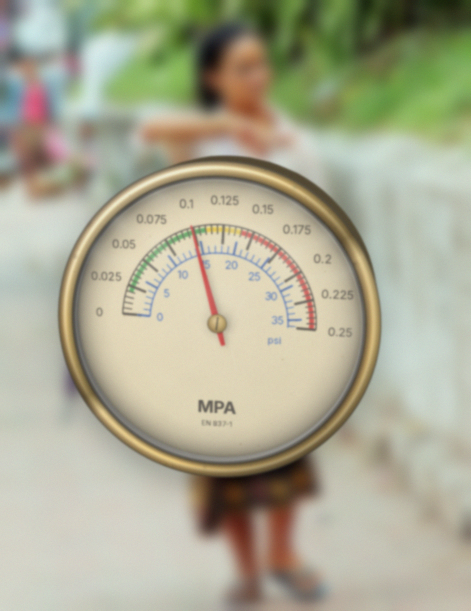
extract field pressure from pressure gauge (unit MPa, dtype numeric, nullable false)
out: 0.1 MPa
